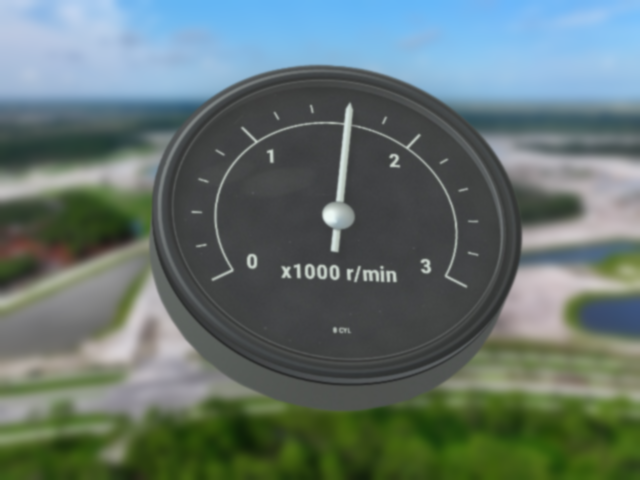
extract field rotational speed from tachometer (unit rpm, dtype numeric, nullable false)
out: 1600 rpm
